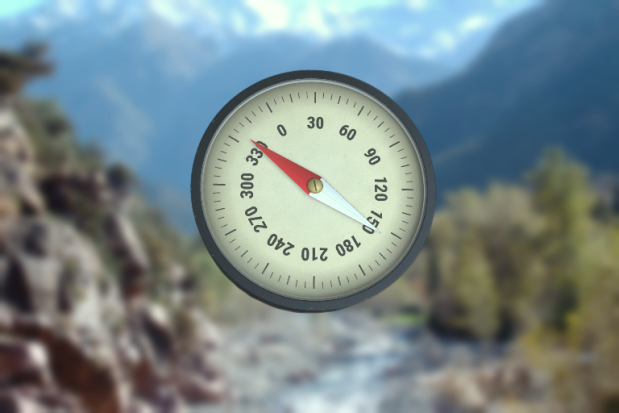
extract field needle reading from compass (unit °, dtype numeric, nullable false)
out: 335 °
